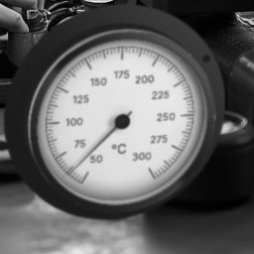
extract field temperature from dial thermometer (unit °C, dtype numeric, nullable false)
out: 62.5 °C
